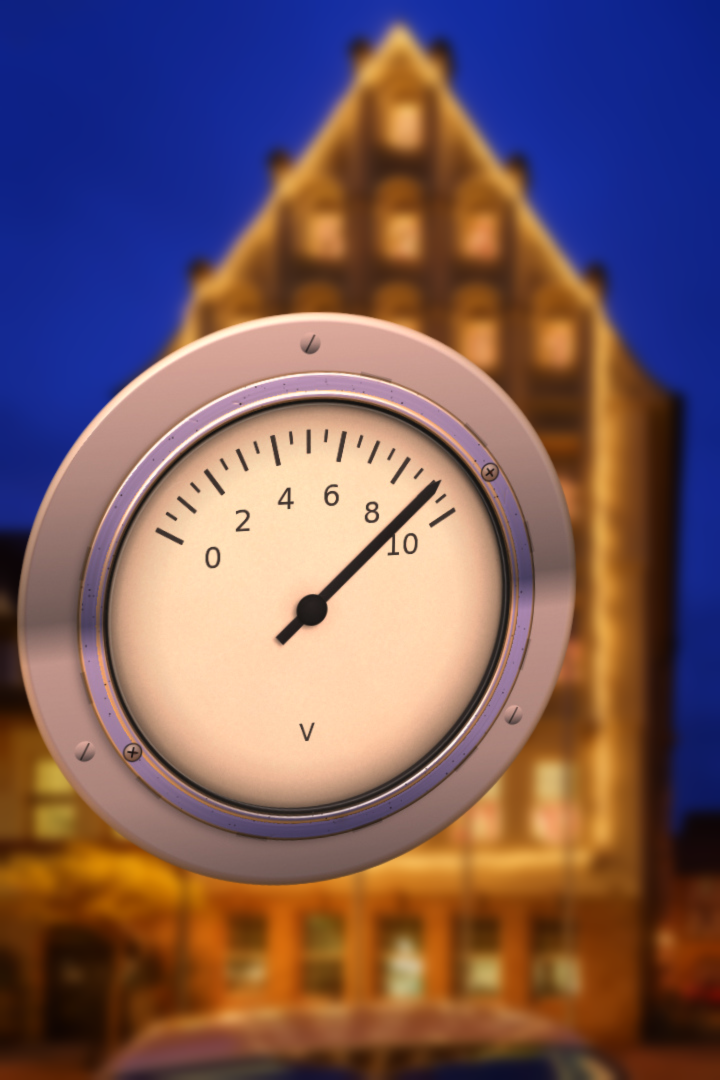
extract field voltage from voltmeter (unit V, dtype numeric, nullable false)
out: 9 V
